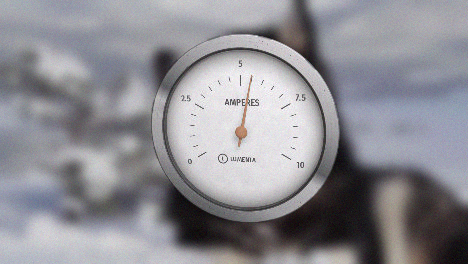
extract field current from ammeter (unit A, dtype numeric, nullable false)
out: 5.5 A
